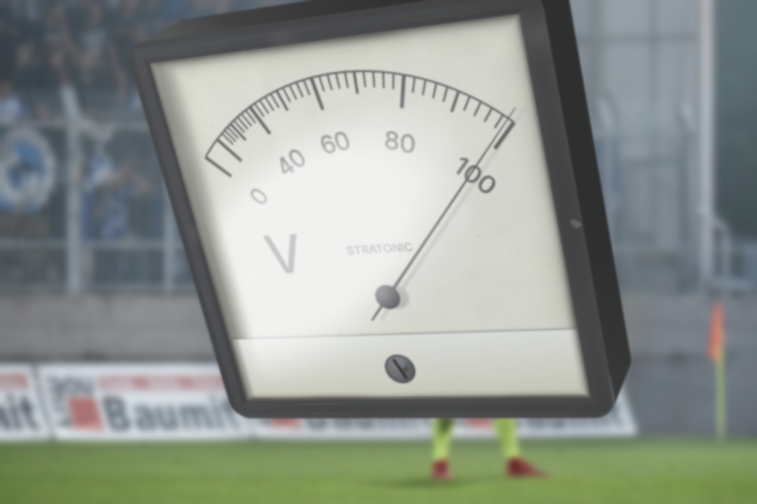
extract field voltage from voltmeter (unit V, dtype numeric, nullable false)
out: 99 V
